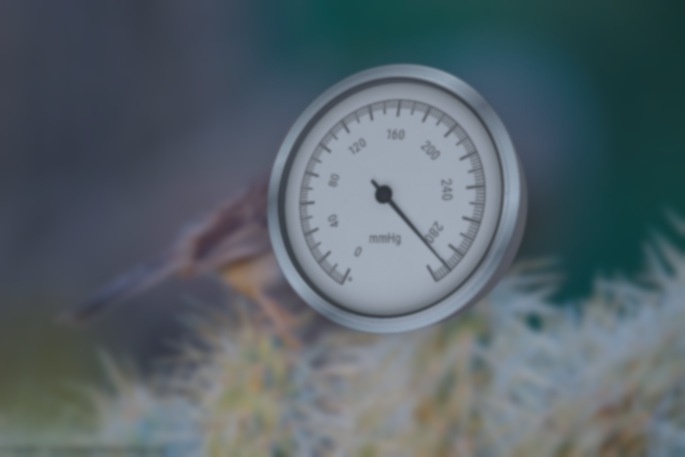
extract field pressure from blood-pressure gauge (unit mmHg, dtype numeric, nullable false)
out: 290 mmHg
